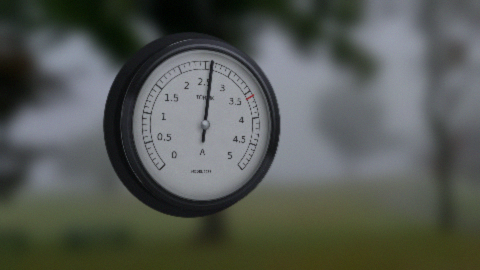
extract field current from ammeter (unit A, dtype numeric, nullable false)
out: 2.6 A
